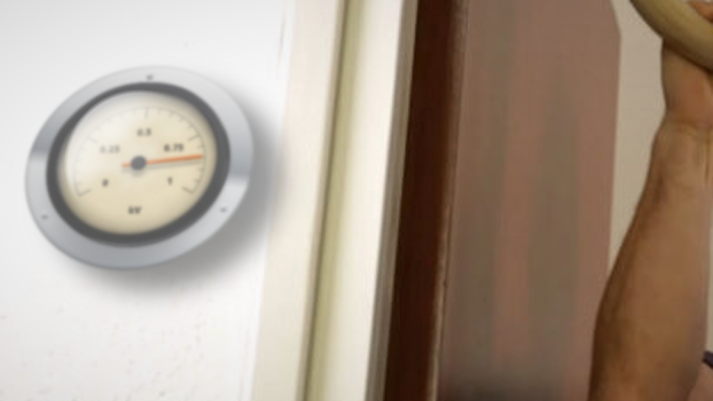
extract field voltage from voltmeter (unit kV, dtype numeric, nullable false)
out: 0.85 kV
